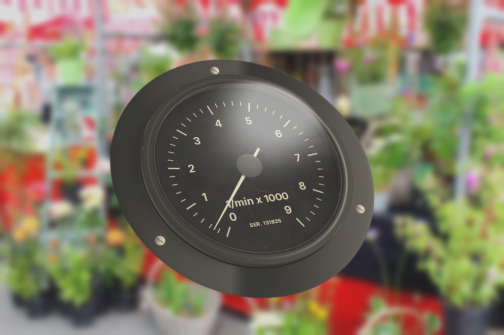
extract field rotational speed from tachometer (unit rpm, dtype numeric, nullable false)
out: 300 rpm
